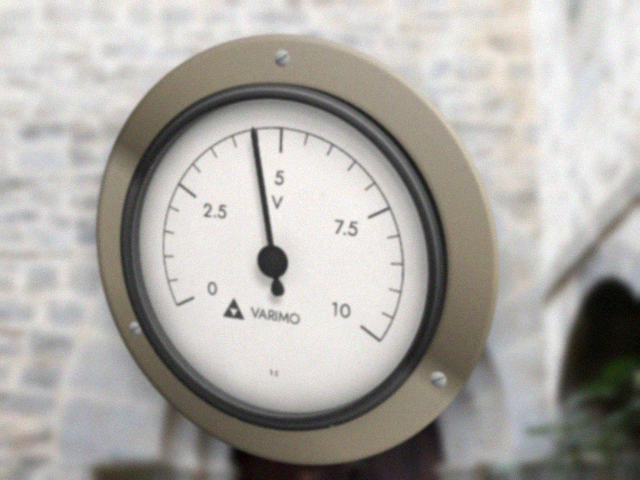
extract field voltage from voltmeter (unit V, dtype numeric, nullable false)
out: 4.5 V
